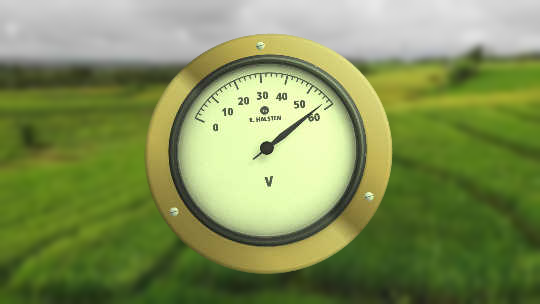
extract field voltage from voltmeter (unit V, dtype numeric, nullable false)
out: 58 V
